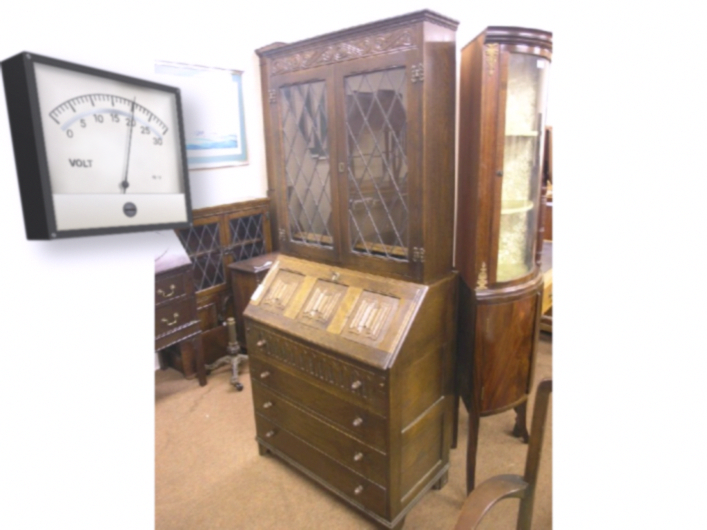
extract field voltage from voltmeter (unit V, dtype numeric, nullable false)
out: 20 V
